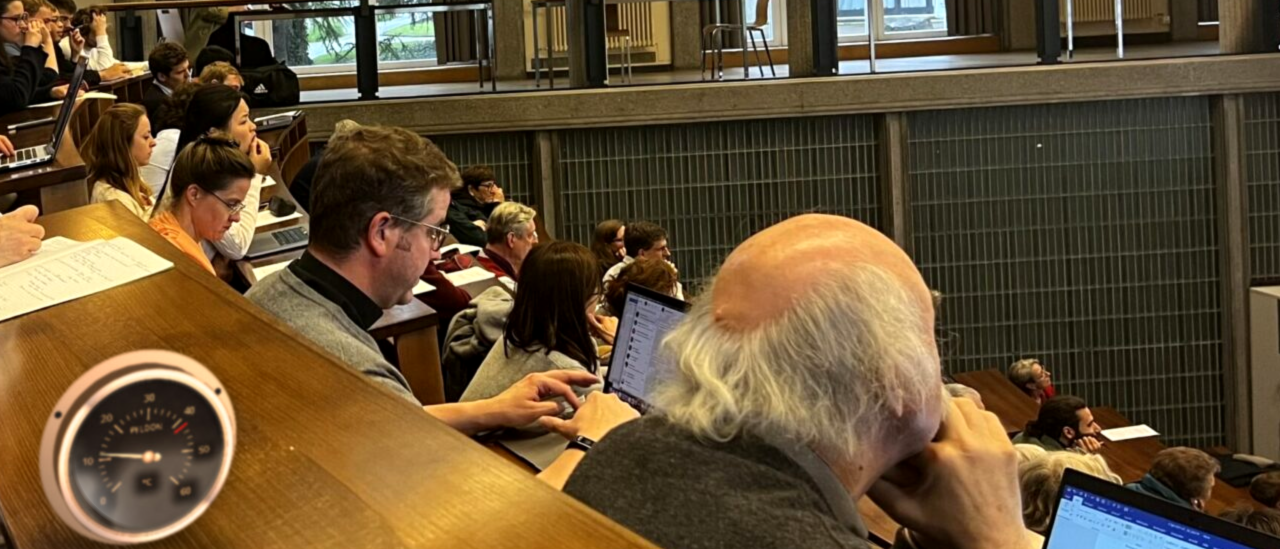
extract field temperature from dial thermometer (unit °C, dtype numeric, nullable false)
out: 12 °C
